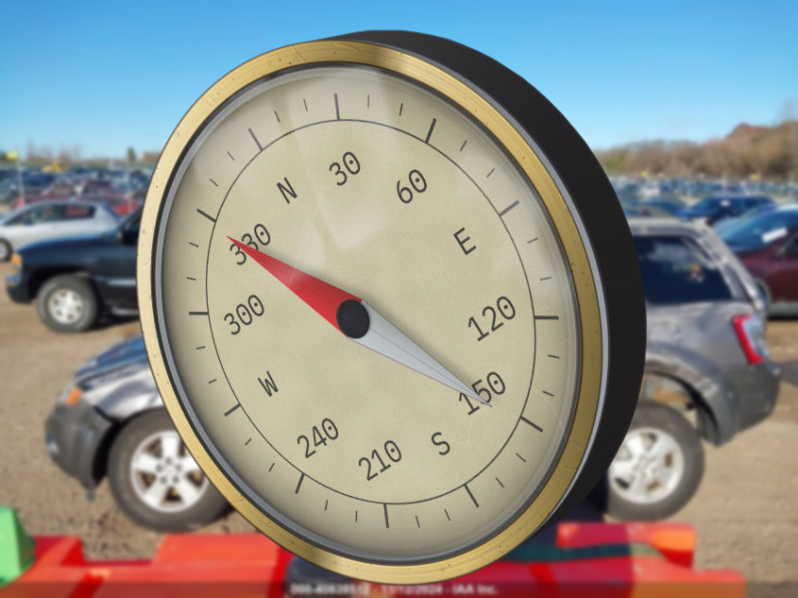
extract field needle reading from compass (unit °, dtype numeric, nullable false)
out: 330 °
